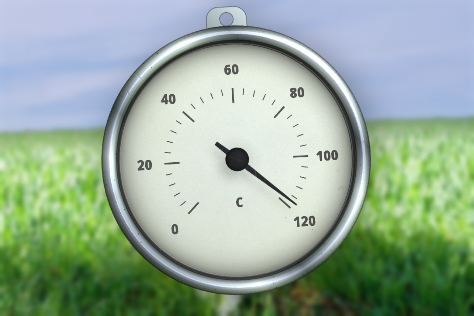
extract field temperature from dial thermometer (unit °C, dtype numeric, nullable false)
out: 118 °C
